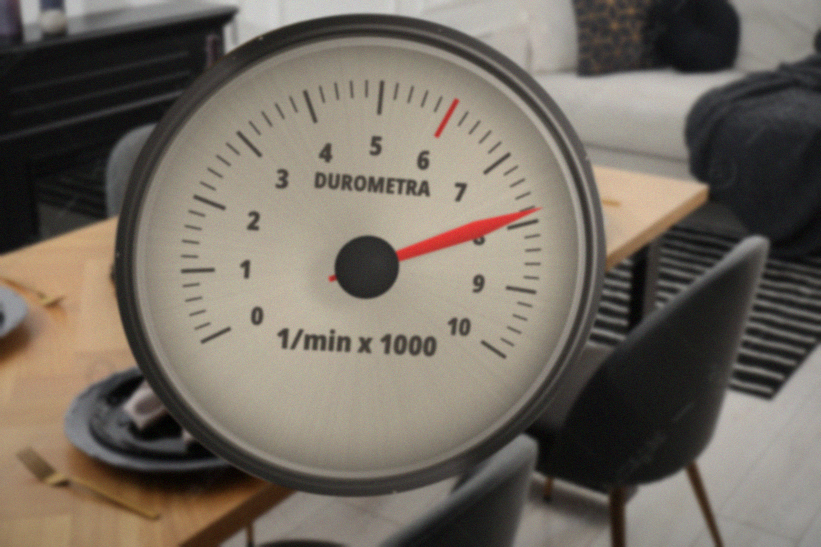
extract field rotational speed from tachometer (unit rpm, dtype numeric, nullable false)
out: 7800 rpm
